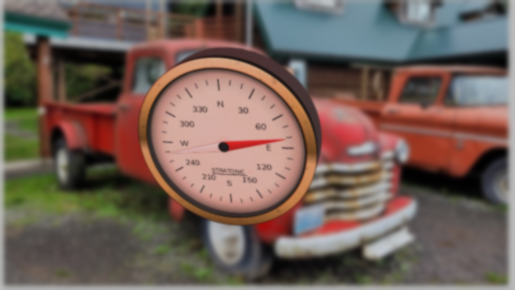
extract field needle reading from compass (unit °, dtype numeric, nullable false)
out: 80 °
